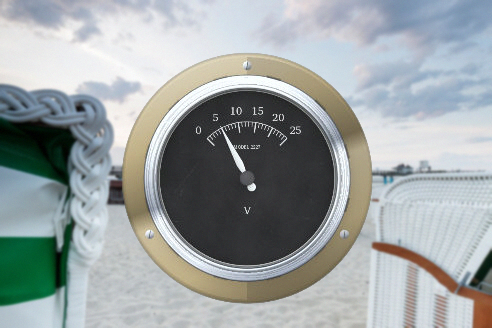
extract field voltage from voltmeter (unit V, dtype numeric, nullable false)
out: 5 V
